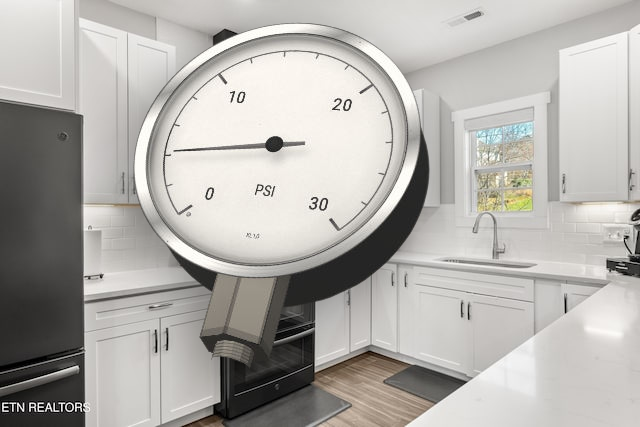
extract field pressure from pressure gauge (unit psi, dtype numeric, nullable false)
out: 4 psi
